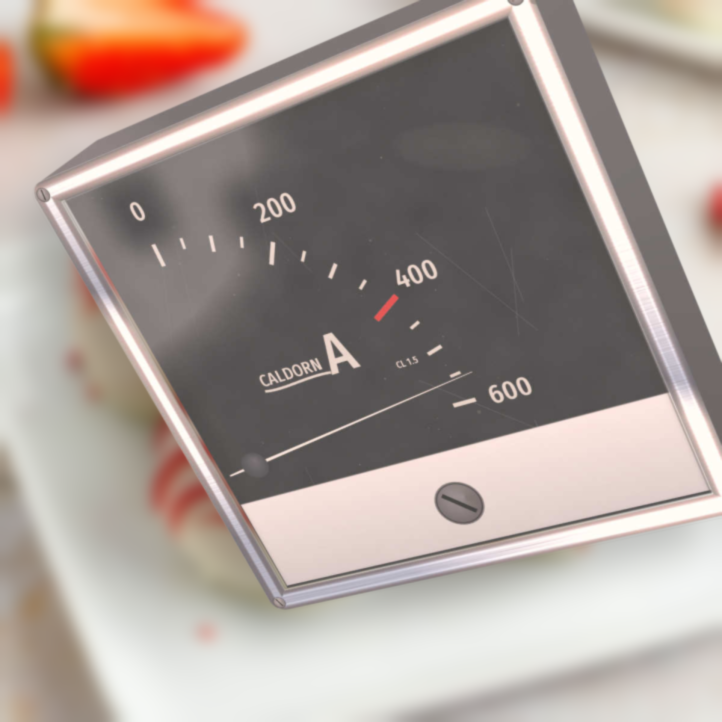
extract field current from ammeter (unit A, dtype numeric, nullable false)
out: 550 A
